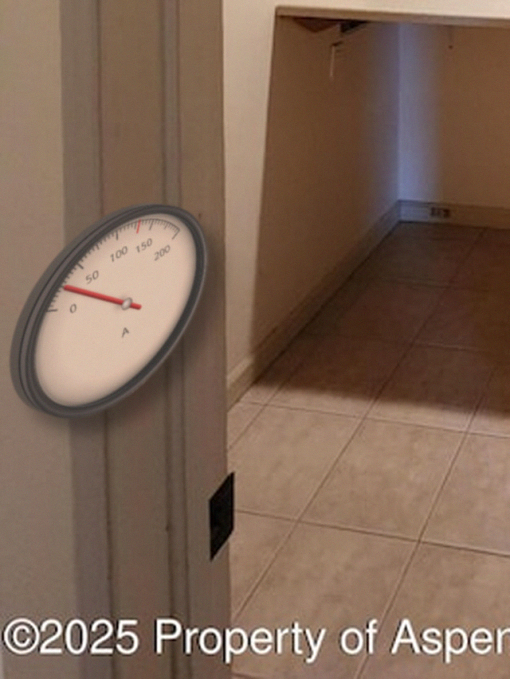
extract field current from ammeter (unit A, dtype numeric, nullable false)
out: 25 A
